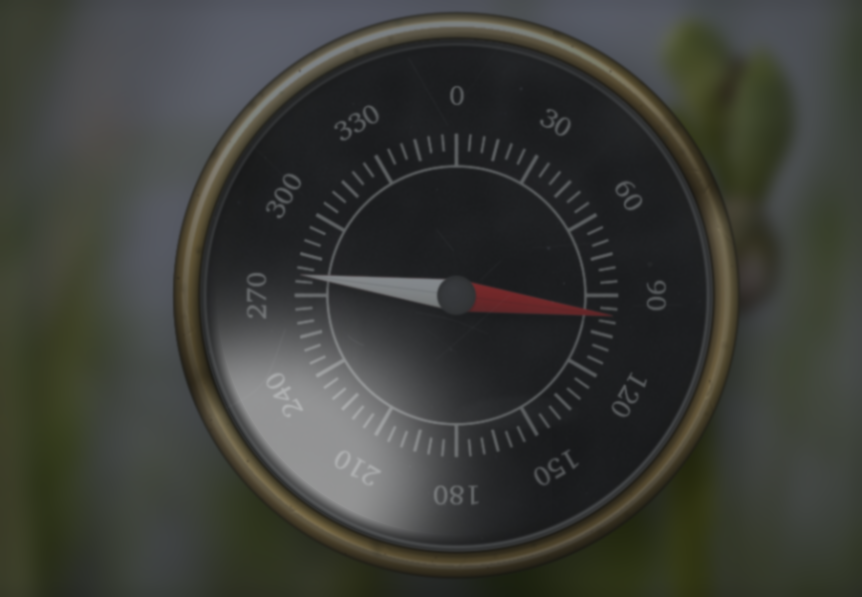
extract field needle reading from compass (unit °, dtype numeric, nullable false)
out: 97.5 °
